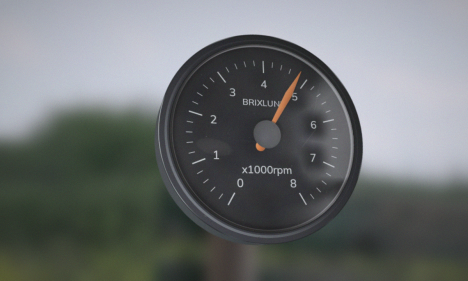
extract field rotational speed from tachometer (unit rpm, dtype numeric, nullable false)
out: 4800 rpm
